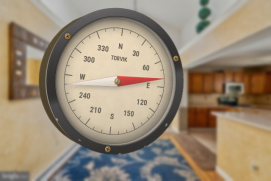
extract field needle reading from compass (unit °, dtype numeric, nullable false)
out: 80 °
